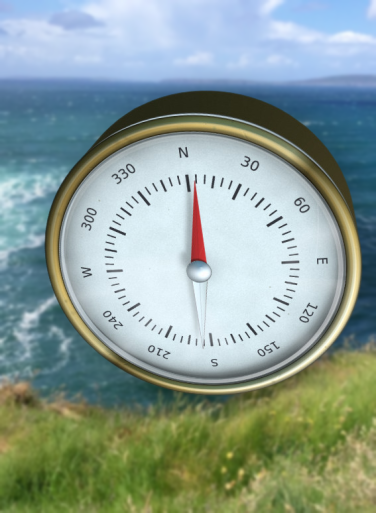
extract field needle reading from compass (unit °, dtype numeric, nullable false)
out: 5 °
